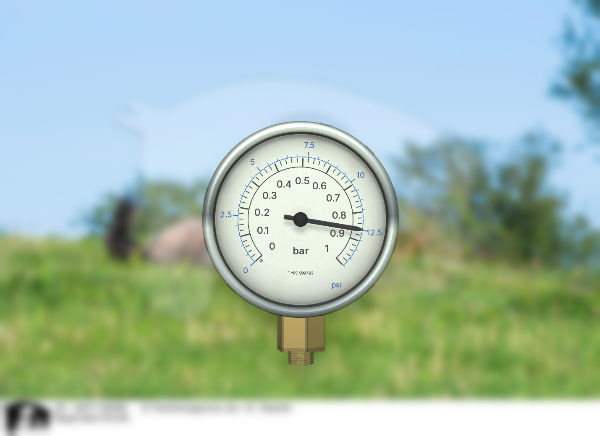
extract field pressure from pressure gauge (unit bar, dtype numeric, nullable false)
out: 0.86 bar
